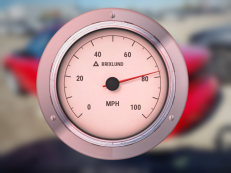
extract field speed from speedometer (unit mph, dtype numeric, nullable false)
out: 77.5 mph
